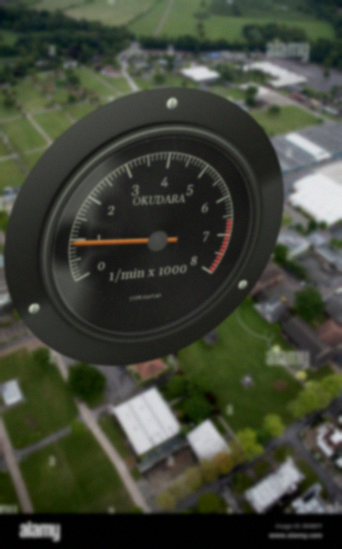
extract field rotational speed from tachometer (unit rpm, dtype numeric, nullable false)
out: 1000 rpm
